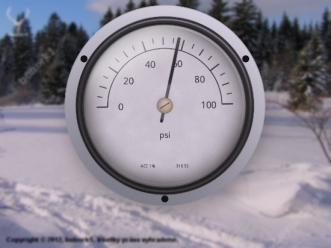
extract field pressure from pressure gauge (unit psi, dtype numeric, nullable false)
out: 57.5 psi
